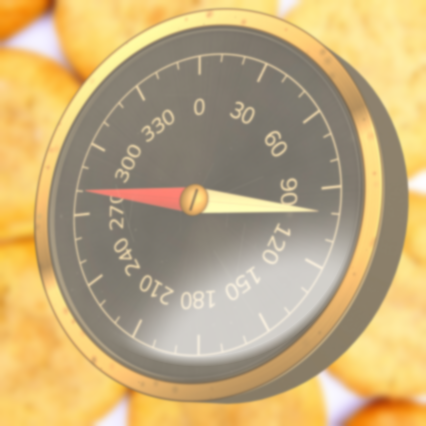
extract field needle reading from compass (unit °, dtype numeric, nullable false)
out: 280 °
